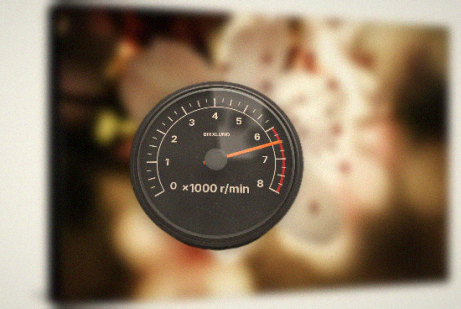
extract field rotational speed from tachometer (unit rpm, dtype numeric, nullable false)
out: 6500 rpm
